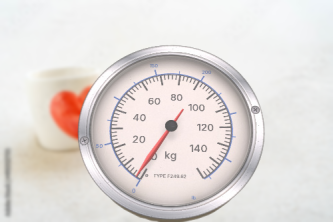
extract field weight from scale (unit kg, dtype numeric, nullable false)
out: 2 kg
